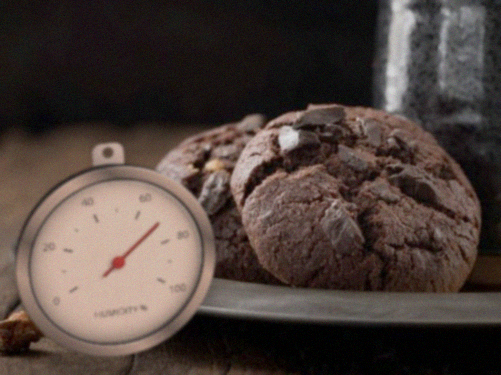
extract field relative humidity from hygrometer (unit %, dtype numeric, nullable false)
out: 70 %
